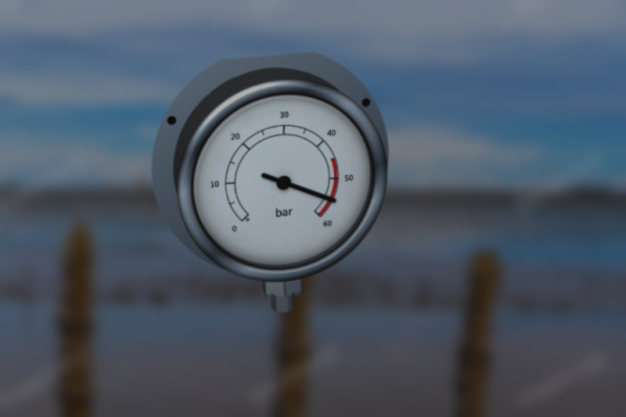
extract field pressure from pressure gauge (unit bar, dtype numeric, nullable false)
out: 55 bar
